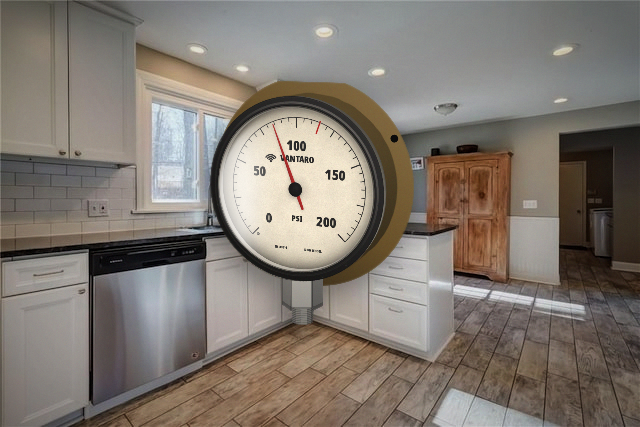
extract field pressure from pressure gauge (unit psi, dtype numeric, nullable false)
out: 85 psi
